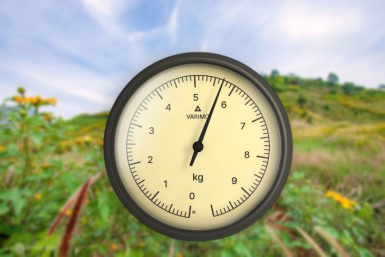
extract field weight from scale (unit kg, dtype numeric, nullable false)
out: 5.7 kg
